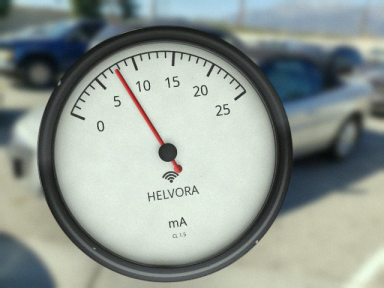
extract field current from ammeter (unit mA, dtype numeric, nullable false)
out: 7.5 mA
